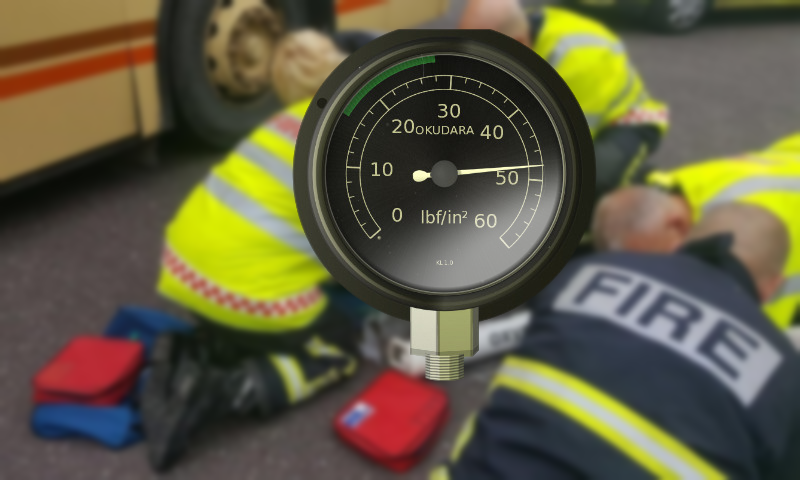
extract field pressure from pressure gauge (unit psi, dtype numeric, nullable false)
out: 48 psi
